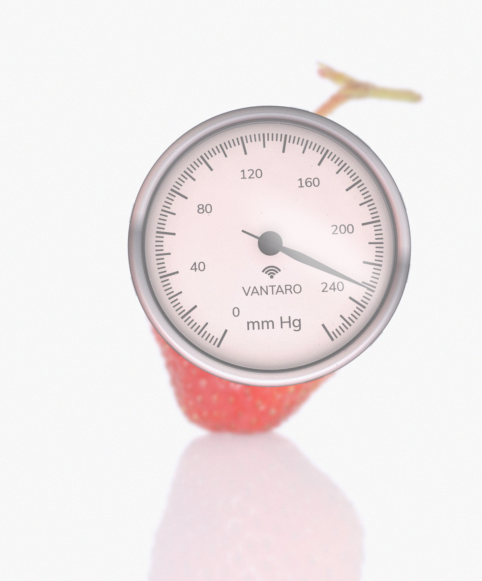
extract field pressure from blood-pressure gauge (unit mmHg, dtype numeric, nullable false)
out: 232 mmHg
